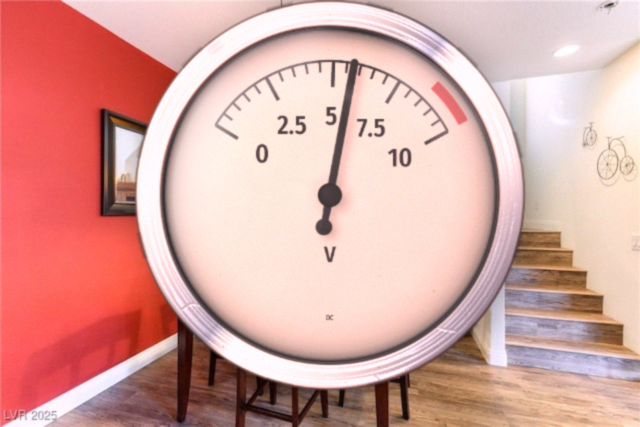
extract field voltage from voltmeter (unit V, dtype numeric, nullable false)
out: 5.75 V
